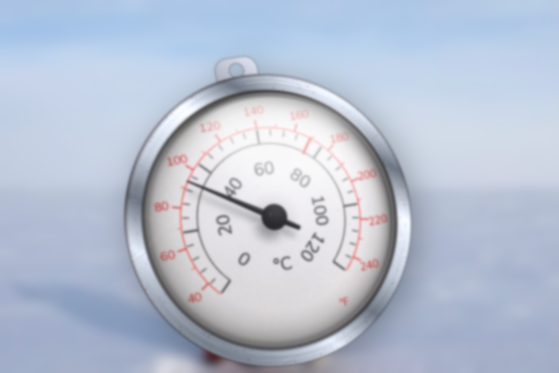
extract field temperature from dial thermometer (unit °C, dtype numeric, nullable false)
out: 34 °C
